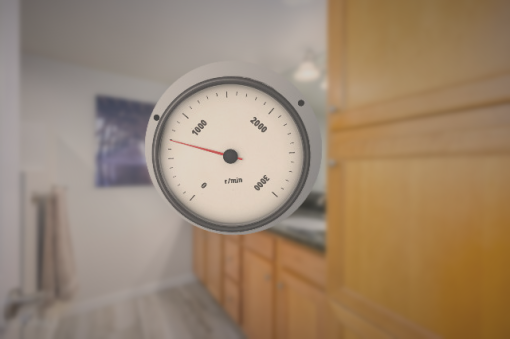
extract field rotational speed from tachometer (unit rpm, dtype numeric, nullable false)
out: 700 rpm
